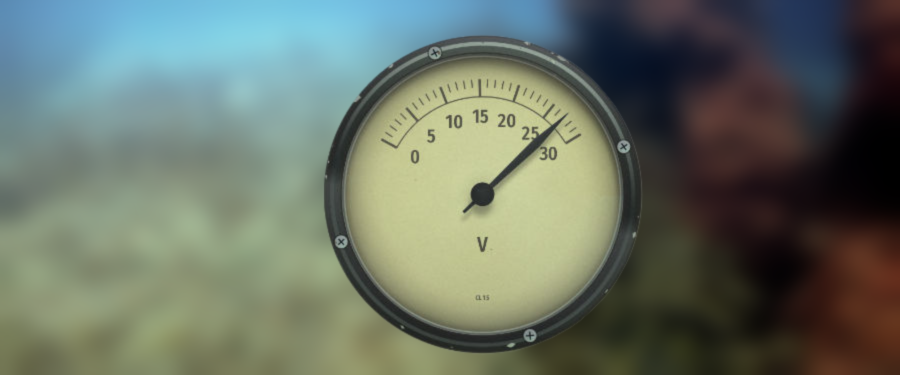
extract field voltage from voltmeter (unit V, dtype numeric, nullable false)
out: 27 V
